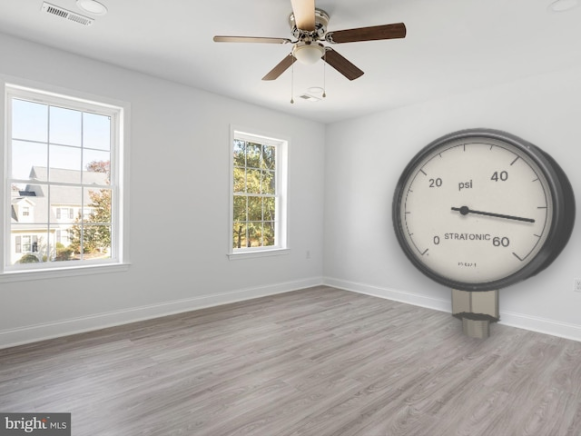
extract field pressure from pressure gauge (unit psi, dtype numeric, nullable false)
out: 52.5 psi
